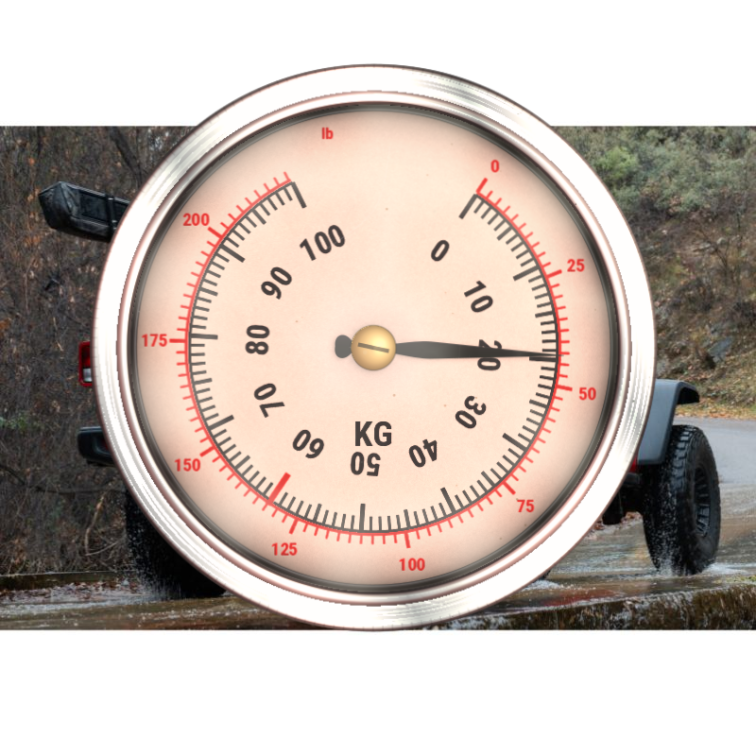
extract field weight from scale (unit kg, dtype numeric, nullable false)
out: 19.5 kg
